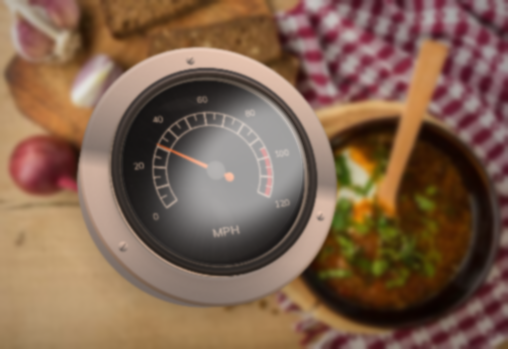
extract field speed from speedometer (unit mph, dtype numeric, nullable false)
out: 30 mph
